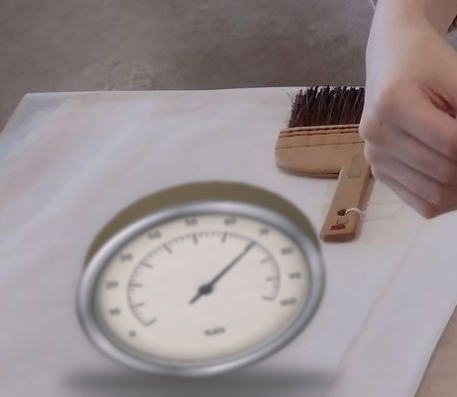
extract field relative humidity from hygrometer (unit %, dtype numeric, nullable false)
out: 70 %
